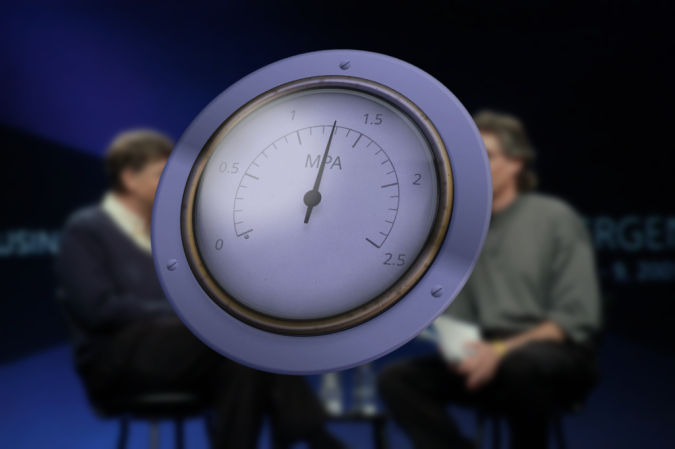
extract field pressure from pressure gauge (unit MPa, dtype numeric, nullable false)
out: 1.3 MPa
